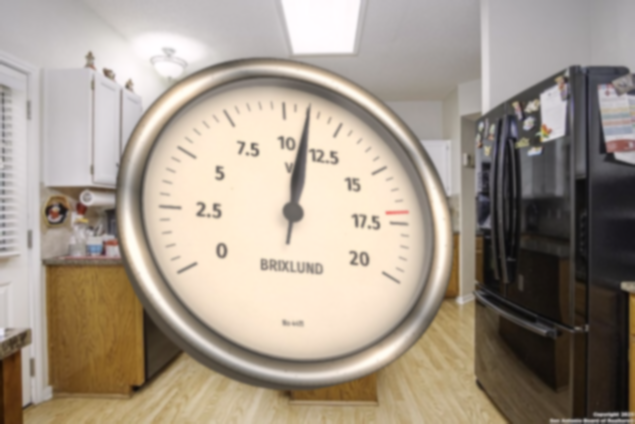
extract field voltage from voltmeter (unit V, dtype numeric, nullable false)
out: 11 V
